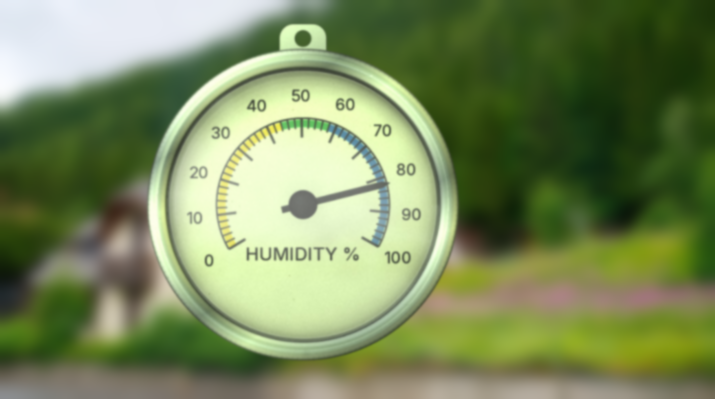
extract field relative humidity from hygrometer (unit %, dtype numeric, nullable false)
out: 82 %
